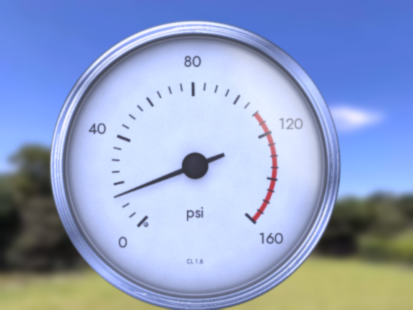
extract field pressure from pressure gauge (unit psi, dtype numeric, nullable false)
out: 15 psi
